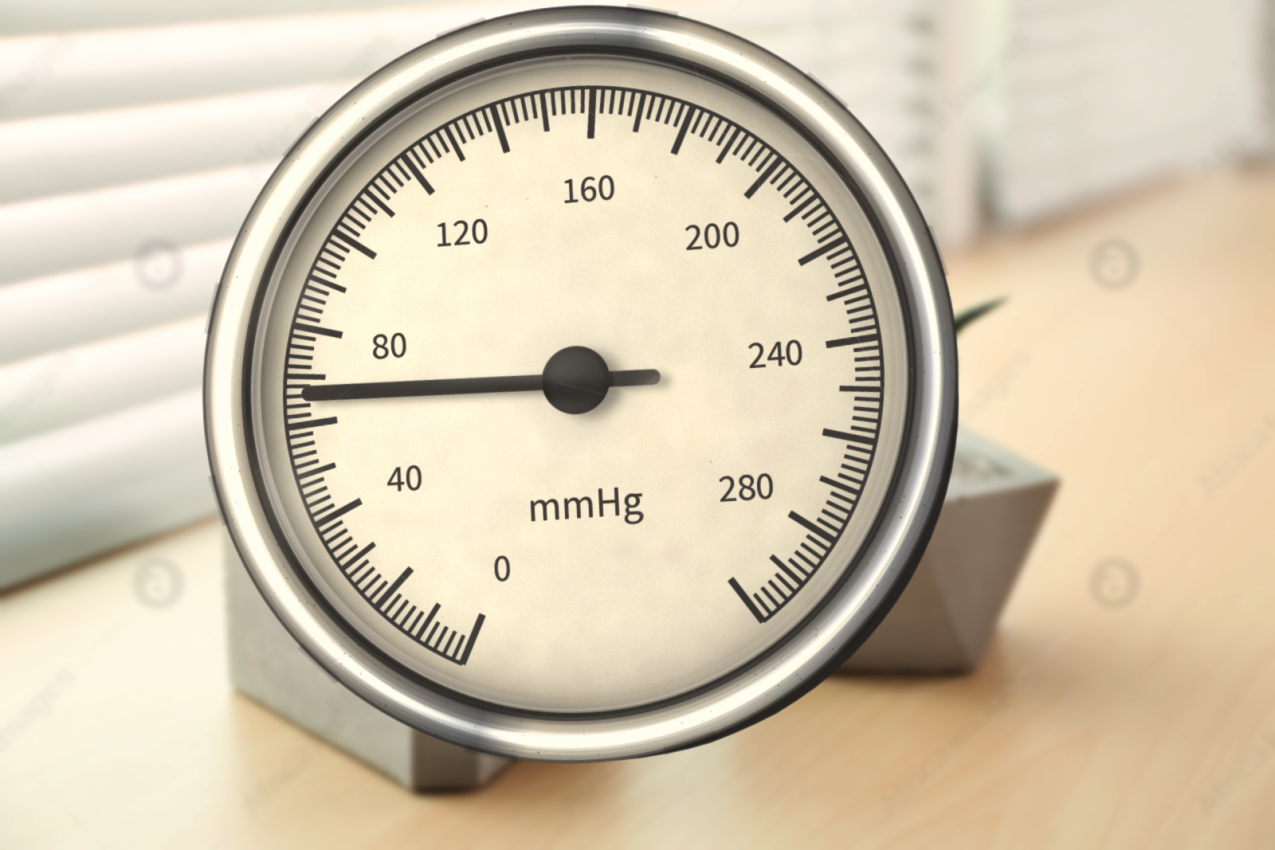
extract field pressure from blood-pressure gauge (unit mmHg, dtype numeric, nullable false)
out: 66 mmHg
